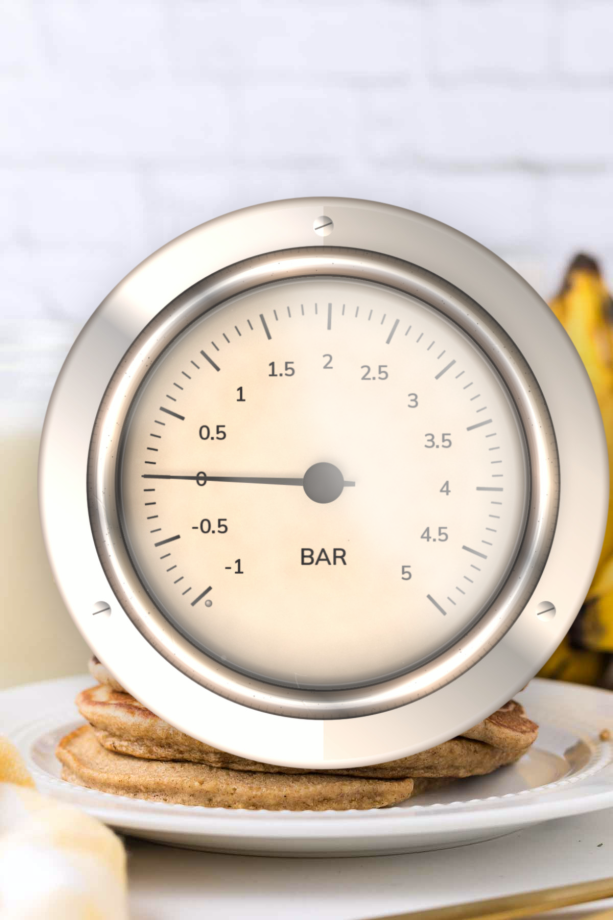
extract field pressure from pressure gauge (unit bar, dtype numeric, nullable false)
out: 0 bar
